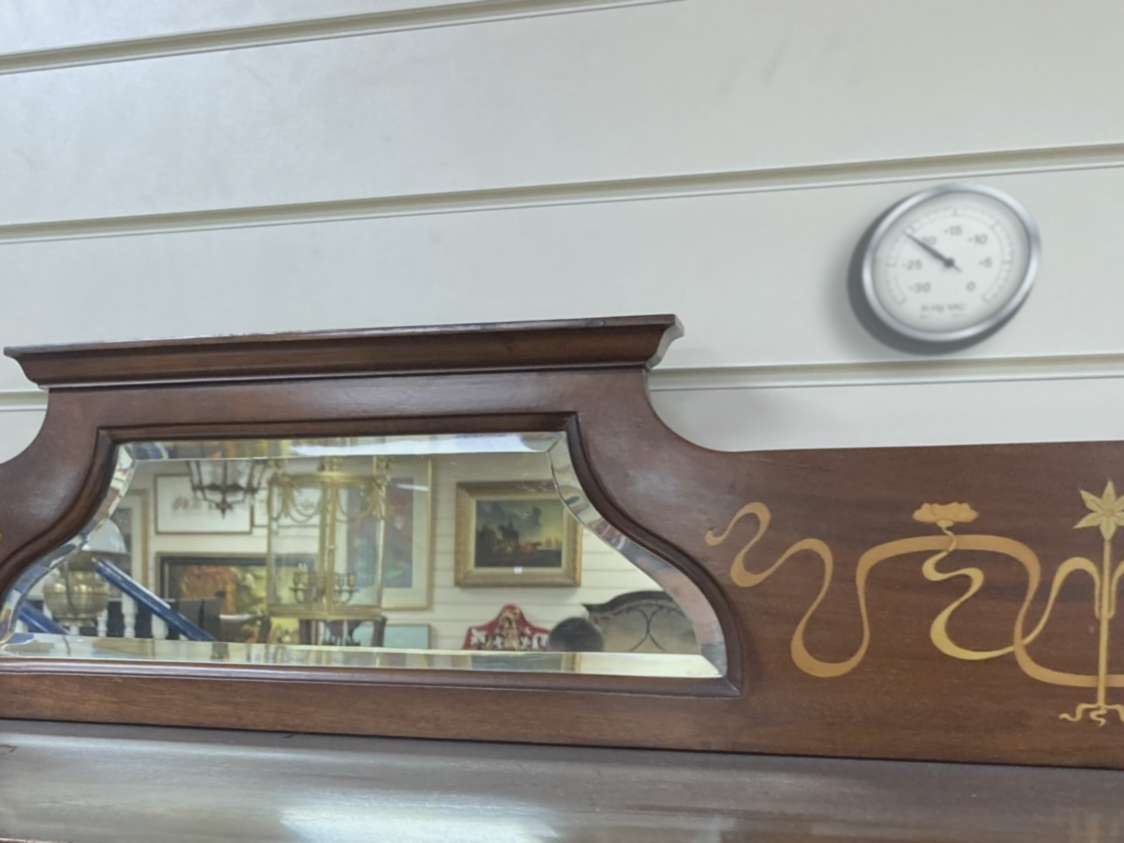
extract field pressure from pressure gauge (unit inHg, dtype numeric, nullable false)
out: -21 inHg
